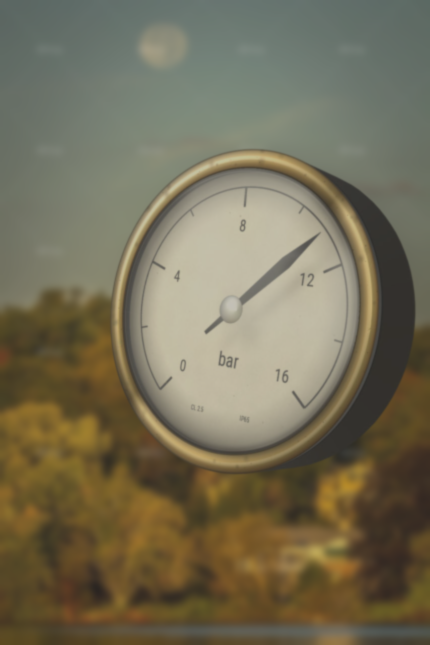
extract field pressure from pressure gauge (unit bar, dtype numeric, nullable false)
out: 11 bar
